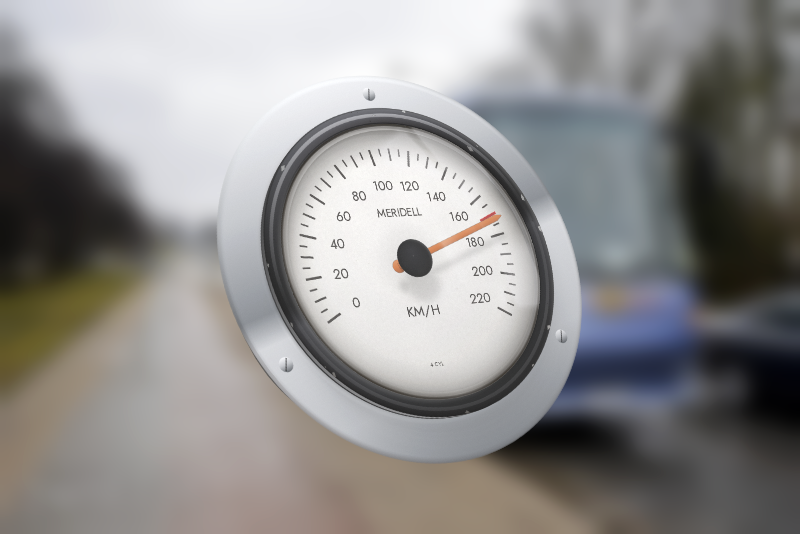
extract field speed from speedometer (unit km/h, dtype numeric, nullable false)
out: 172.5 km/h
